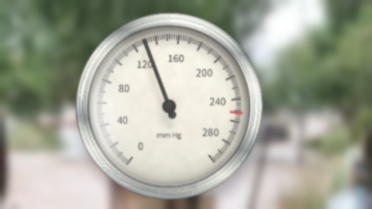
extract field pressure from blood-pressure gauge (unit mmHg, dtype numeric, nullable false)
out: 130 mmHg
